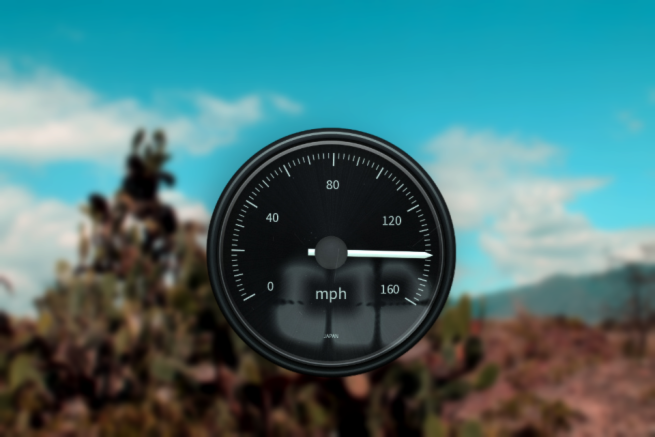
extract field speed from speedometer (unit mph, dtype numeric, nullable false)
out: 140 mph
